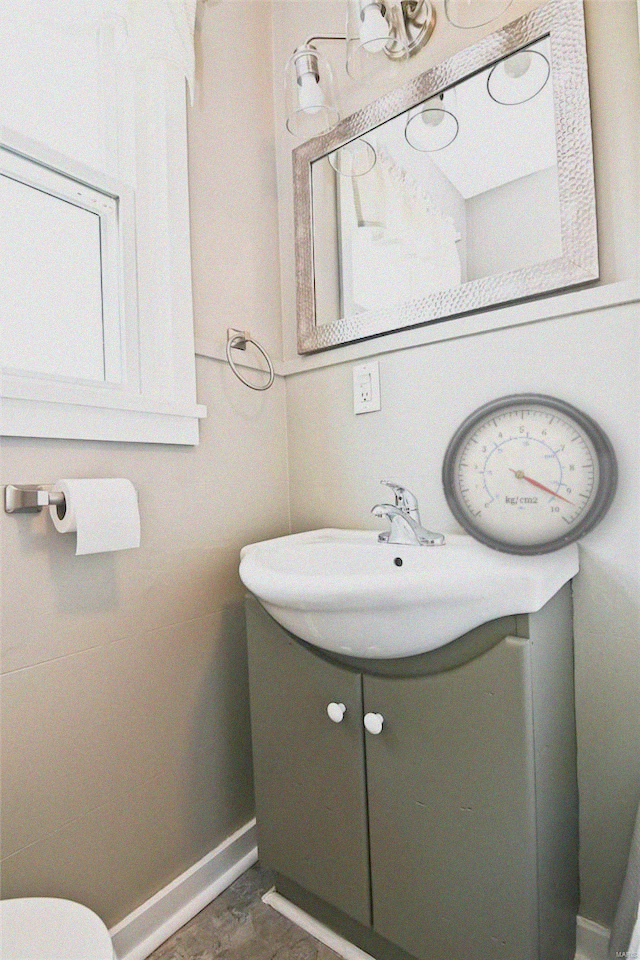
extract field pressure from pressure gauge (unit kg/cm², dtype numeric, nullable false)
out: 9.4 kg/cm²
